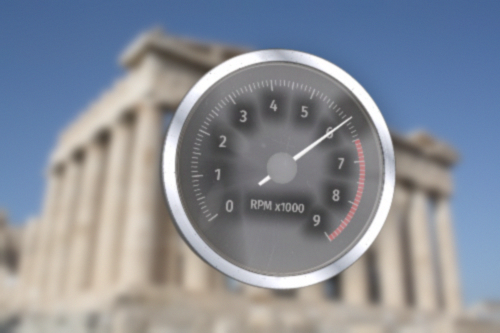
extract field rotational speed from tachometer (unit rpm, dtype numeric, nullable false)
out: 6000 rpm
